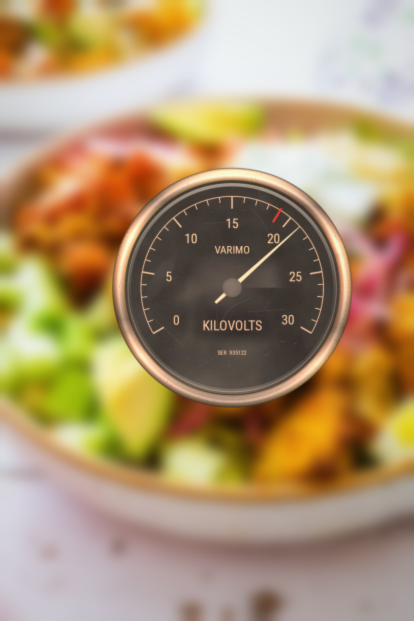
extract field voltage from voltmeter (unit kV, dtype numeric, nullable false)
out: 21 kV
